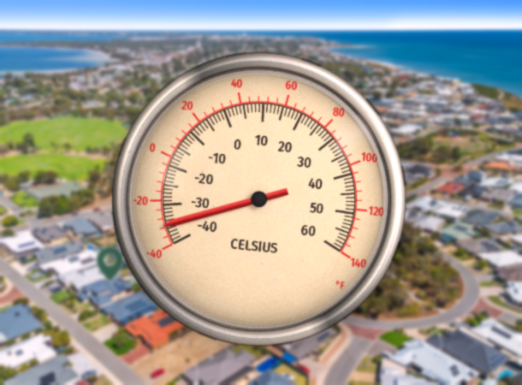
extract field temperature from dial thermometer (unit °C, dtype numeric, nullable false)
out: -35 °C
